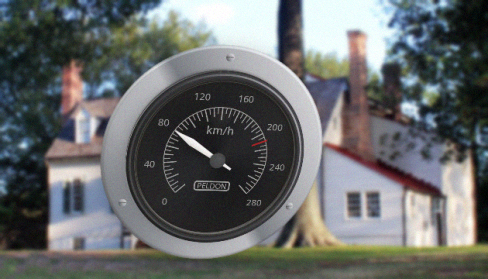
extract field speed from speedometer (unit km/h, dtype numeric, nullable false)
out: 80 km/h
